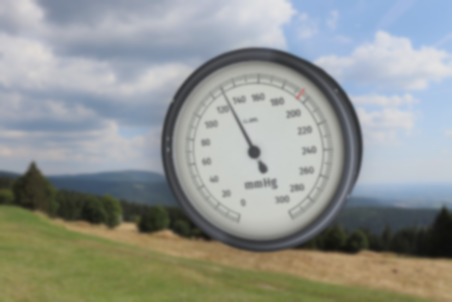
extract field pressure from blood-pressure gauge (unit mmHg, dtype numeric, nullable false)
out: 130 mmHg
